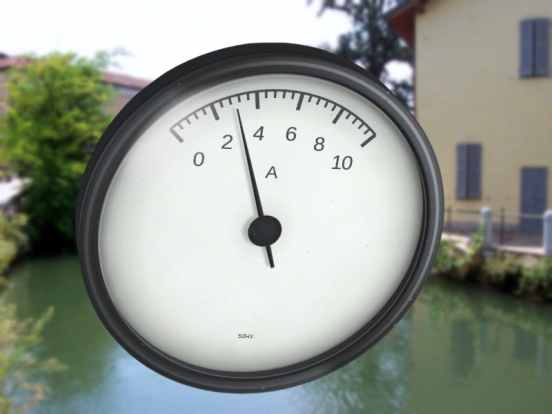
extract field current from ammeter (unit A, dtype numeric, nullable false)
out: 3 A
